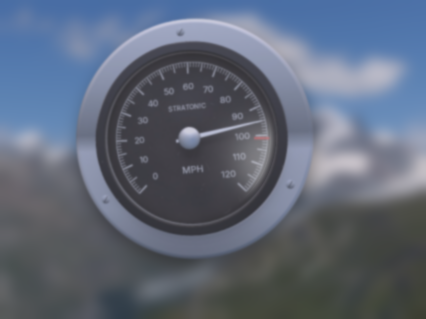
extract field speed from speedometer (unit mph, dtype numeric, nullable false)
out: 95 mph
